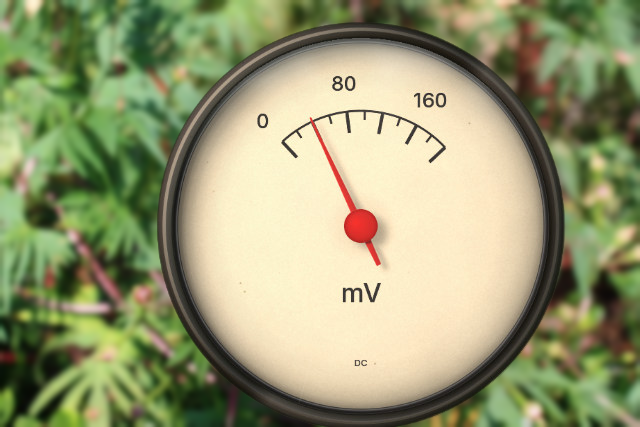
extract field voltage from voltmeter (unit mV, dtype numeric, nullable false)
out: 40 mV
